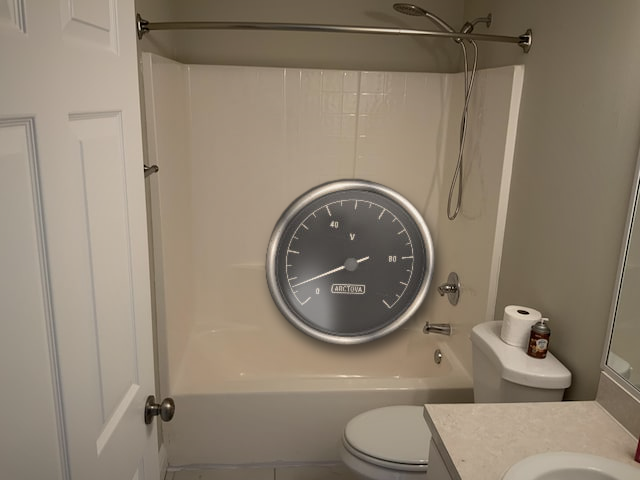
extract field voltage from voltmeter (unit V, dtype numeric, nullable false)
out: 7.5 V
